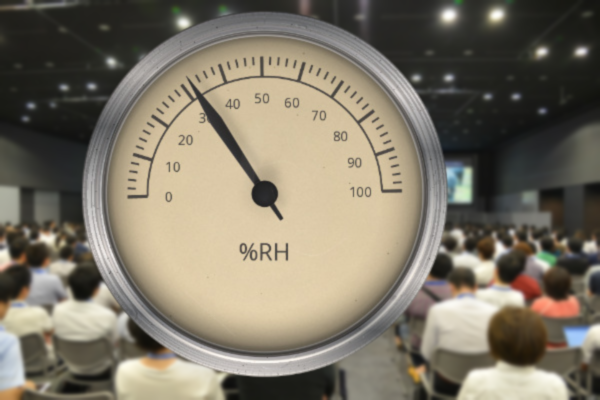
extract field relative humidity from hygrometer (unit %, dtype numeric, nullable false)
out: 32 %
